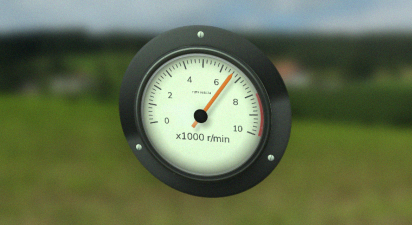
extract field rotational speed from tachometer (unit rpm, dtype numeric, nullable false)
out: 6600 rpm
